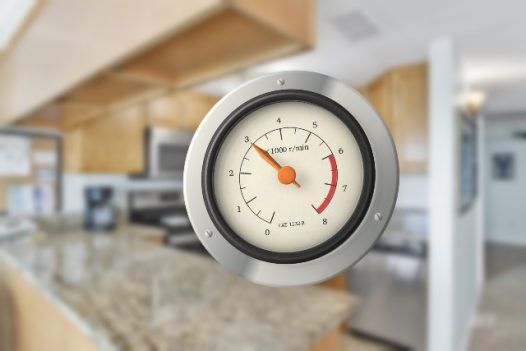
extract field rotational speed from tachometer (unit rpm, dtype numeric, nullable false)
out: 3000 rpm
